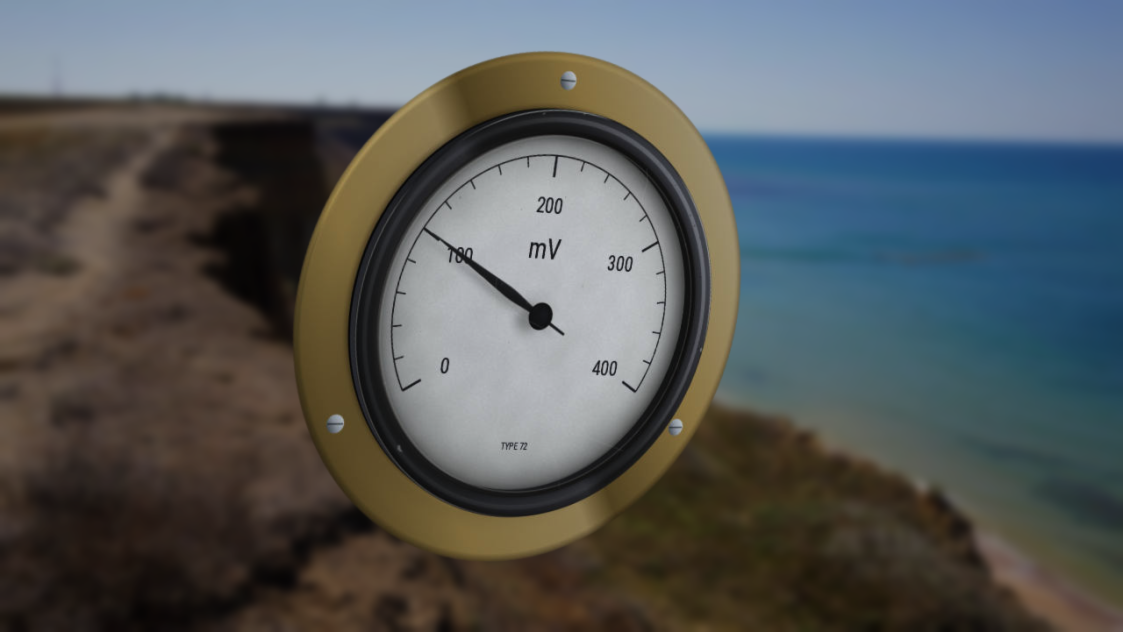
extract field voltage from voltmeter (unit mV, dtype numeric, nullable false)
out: 100 mV
